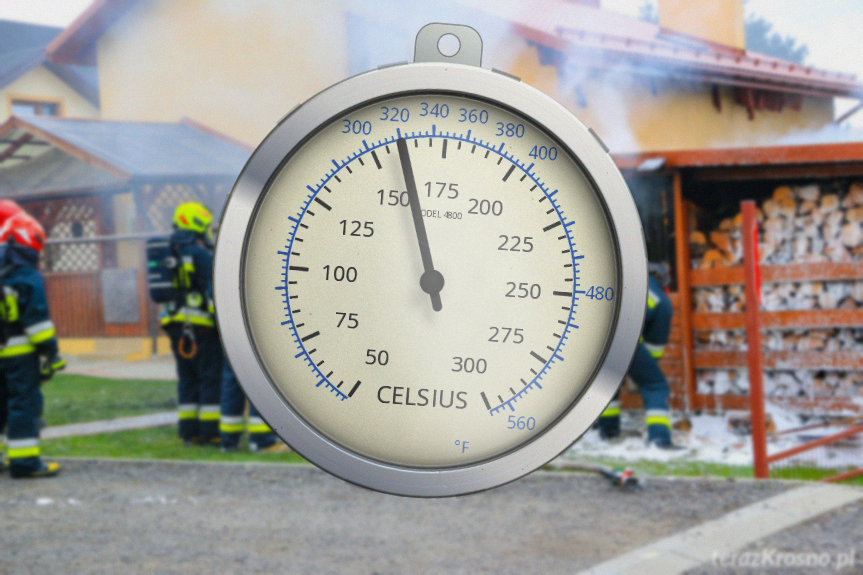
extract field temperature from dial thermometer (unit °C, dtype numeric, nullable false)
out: 160 °C
